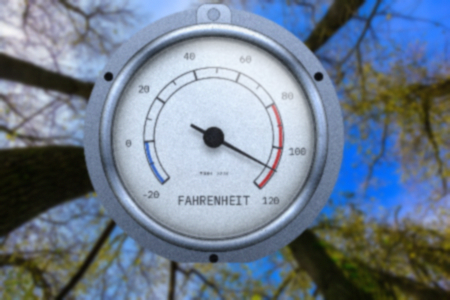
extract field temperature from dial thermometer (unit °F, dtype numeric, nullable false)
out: 110 °F
